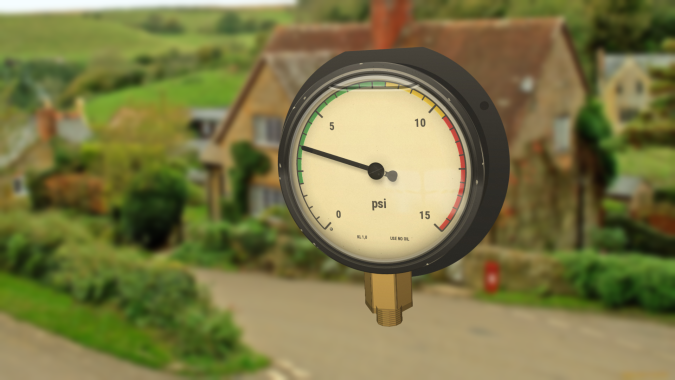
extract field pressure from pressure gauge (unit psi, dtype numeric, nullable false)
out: 3.5 psi
